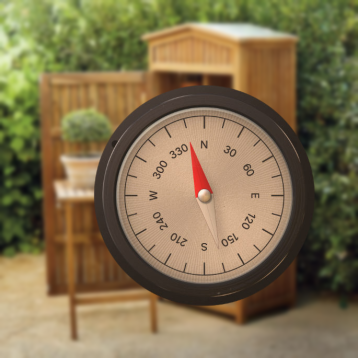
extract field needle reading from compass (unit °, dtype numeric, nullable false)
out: 345 °
